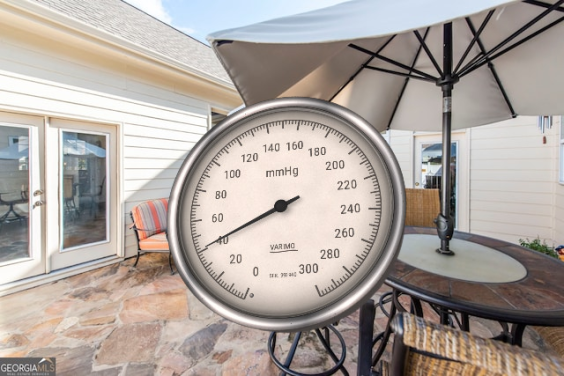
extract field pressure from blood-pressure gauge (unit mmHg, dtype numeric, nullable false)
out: 40 mmHg
